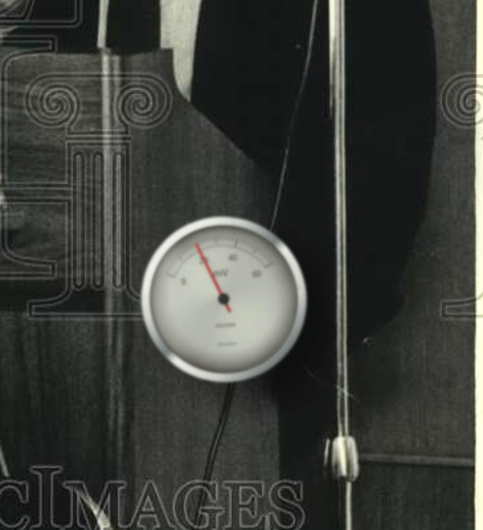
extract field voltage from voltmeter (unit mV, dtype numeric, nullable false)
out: 20 mV
